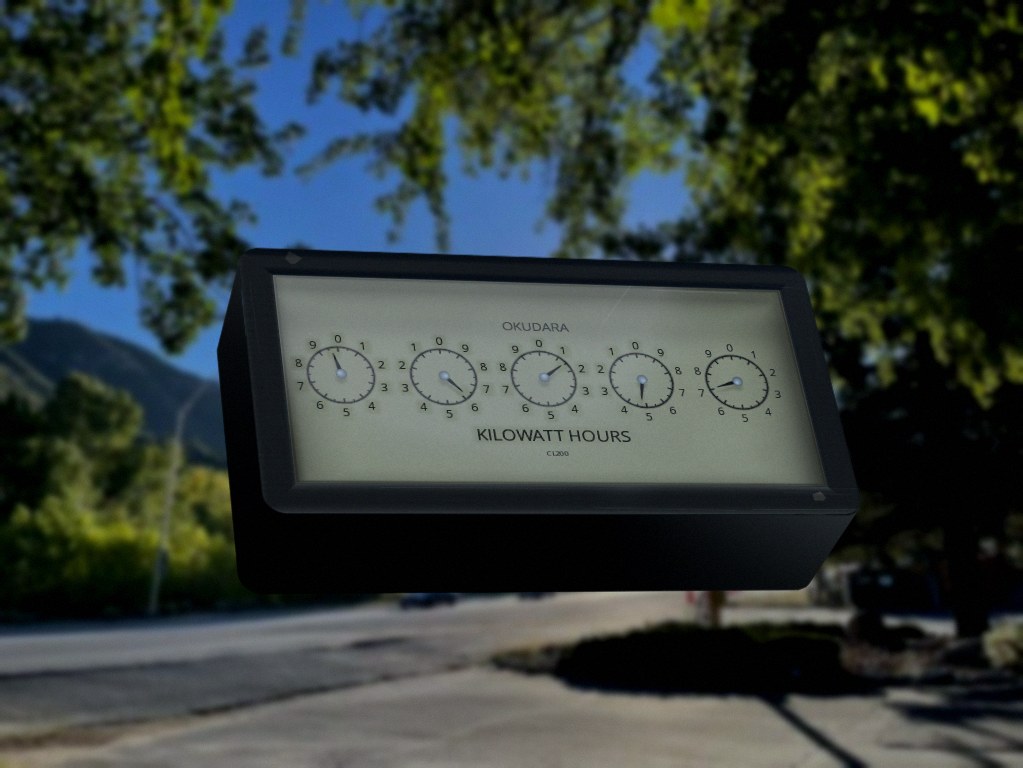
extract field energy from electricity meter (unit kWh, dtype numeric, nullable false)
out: 96147 kWh
